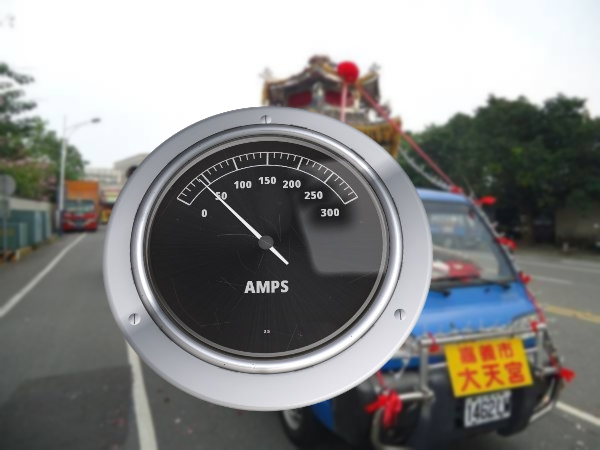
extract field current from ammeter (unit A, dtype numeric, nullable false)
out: 40 A
